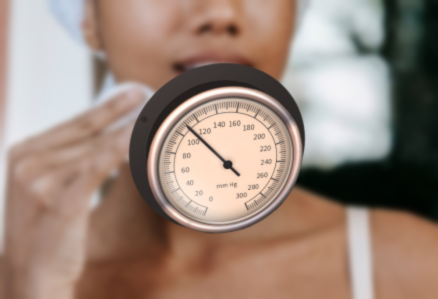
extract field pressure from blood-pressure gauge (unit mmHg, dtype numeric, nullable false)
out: 110 mmHg
